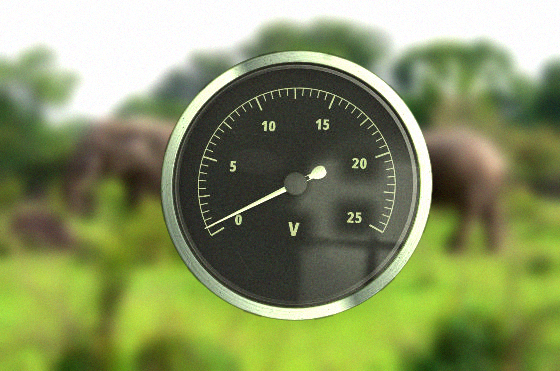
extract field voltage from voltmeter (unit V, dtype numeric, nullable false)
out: 0.5 V
